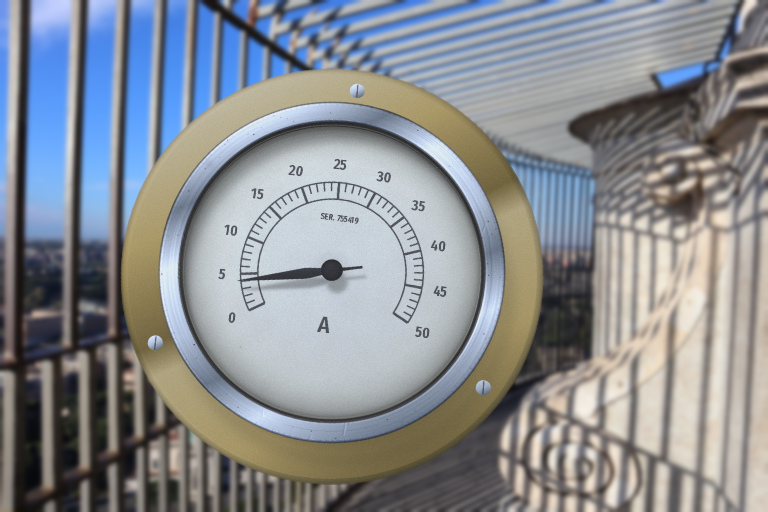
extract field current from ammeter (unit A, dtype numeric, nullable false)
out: 4 A
